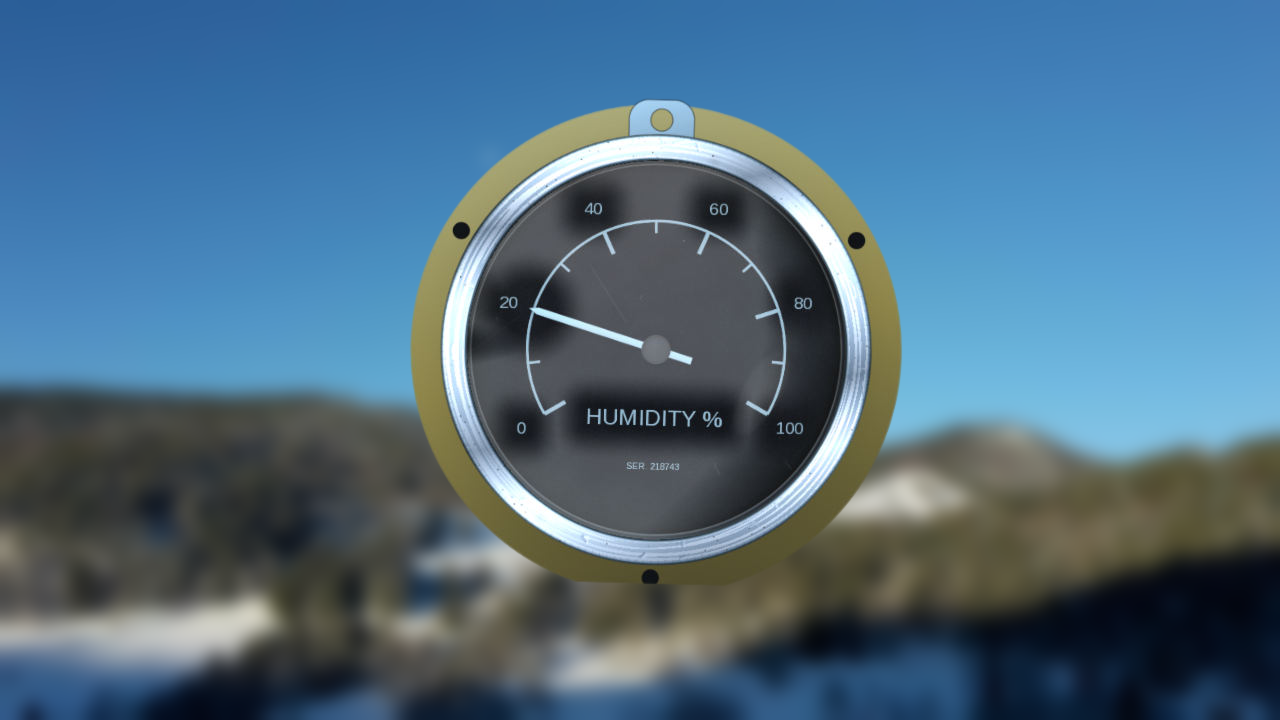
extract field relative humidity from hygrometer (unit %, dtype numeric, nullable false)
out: 20 %
